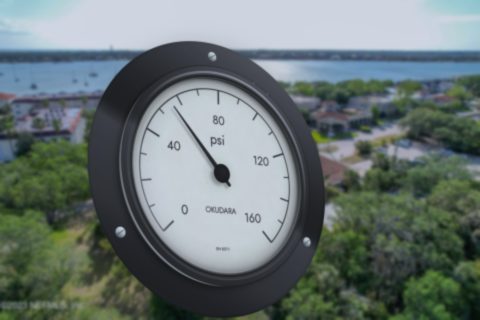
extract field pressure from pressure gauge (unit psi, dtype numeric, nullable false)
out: 55 psi
